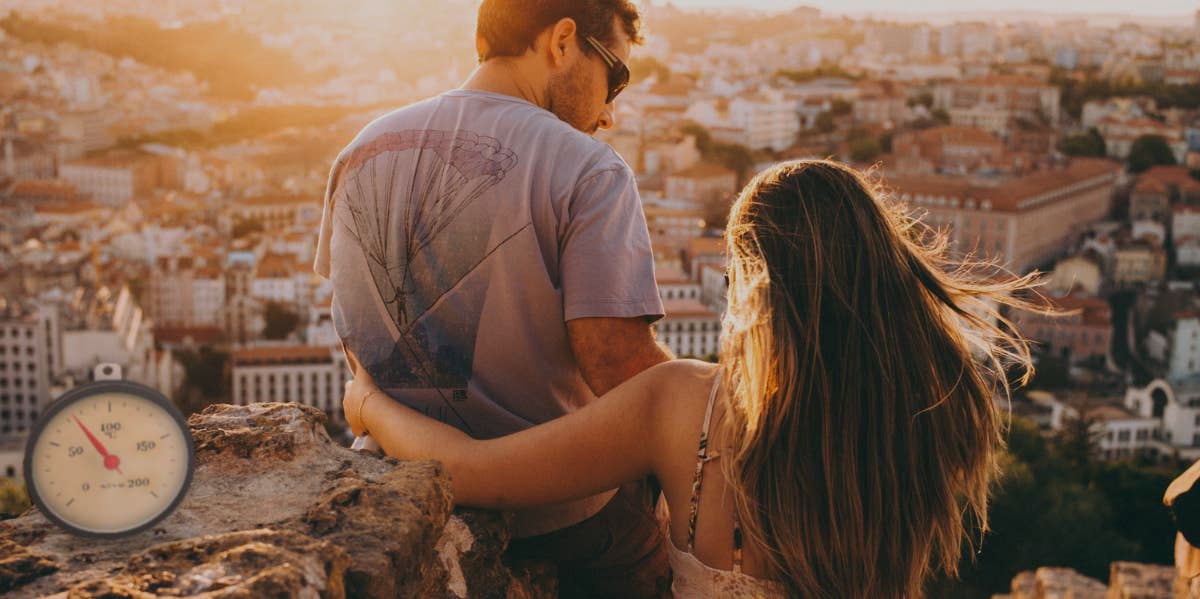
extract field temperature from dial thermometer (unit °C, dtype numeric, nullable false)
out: 75 °C
